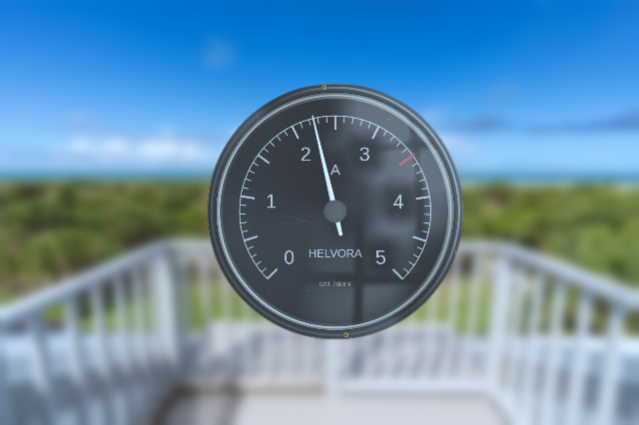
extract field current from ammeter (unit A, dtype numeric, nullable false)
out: 2.25 A
